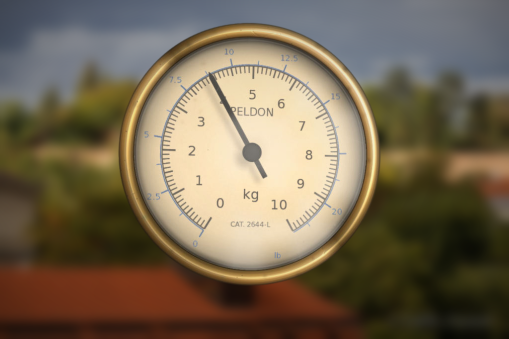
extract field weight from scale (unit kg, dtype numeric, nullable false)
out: 4 kg
